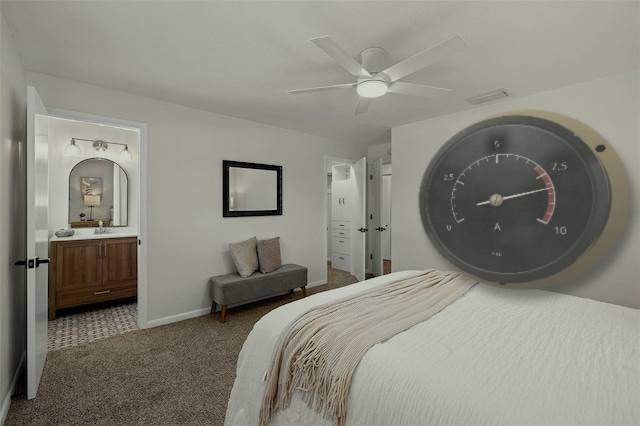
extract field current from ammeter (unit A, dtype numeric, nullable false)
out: 8.25 A
